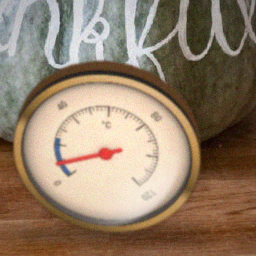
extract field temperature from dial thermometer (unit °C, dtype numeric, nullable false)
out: 10 °C
